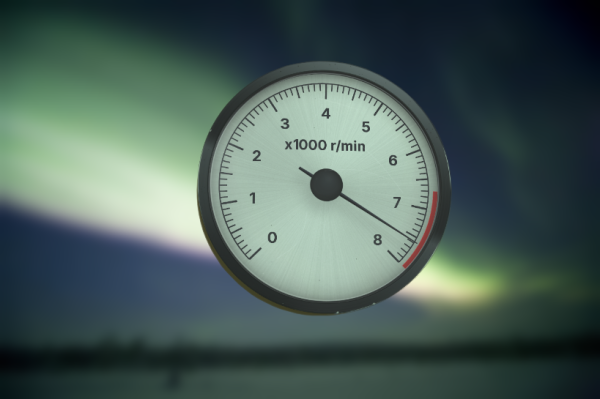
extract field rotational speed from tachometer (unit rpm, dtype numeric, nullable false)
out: 7600 rpm
